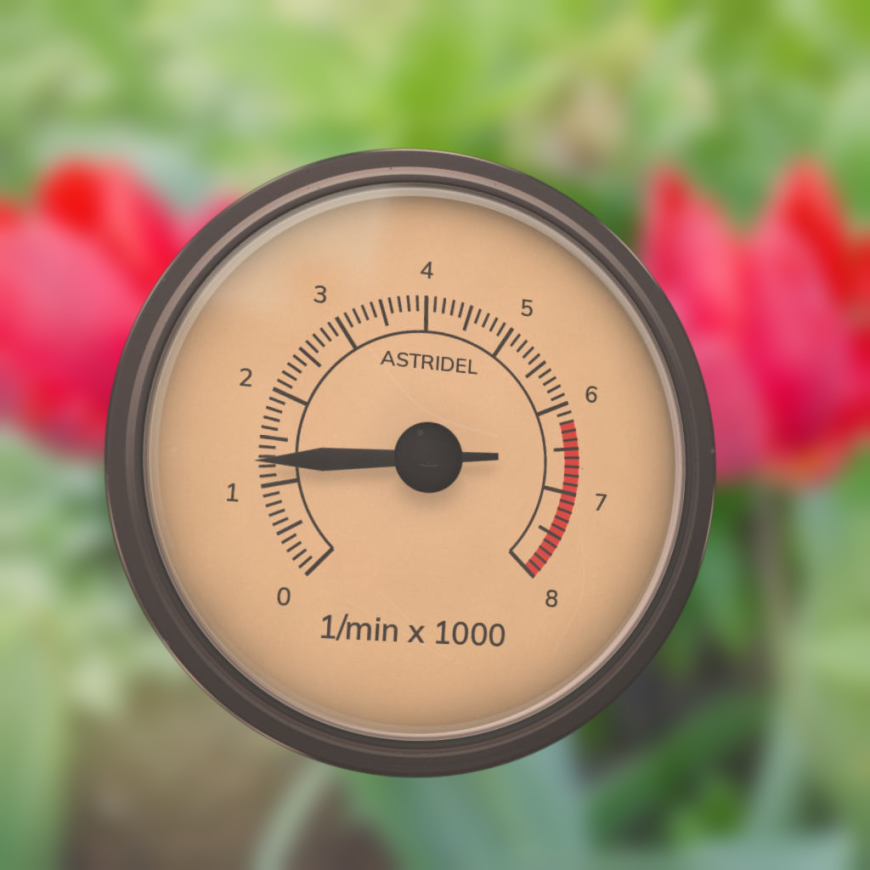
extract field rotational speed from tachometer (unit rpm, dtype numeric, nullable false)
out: 1250 rpm
